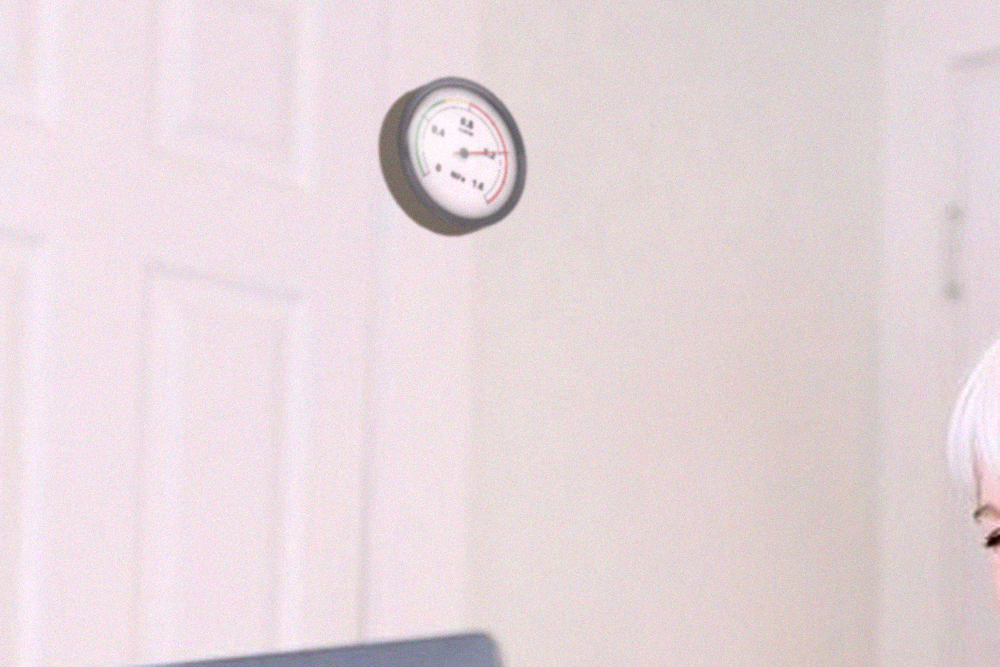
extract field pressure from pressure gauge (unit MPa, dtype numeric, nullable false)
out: 1.2 MPa
